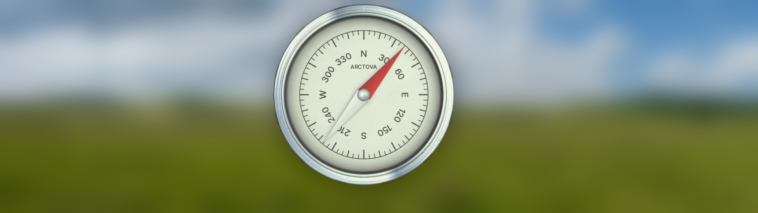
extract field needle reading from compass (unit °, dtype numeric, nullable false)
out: 40 °
